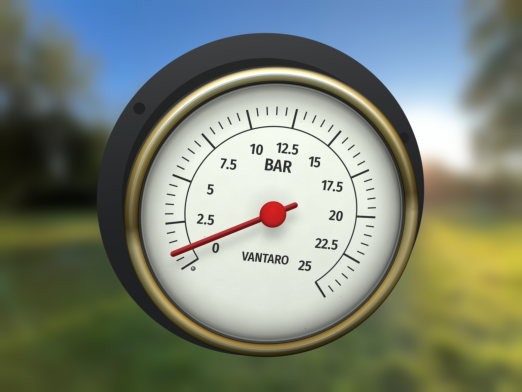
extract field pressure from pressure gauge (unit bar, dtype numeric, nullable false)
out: 1 bar
